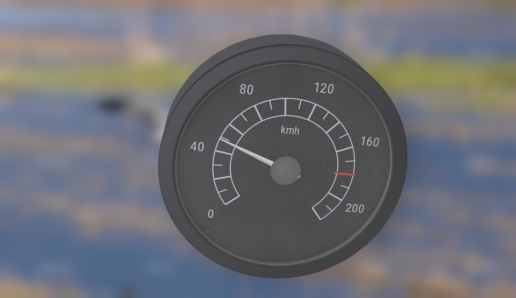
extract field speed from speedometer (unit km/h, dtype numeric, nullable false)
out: 50 km/h
